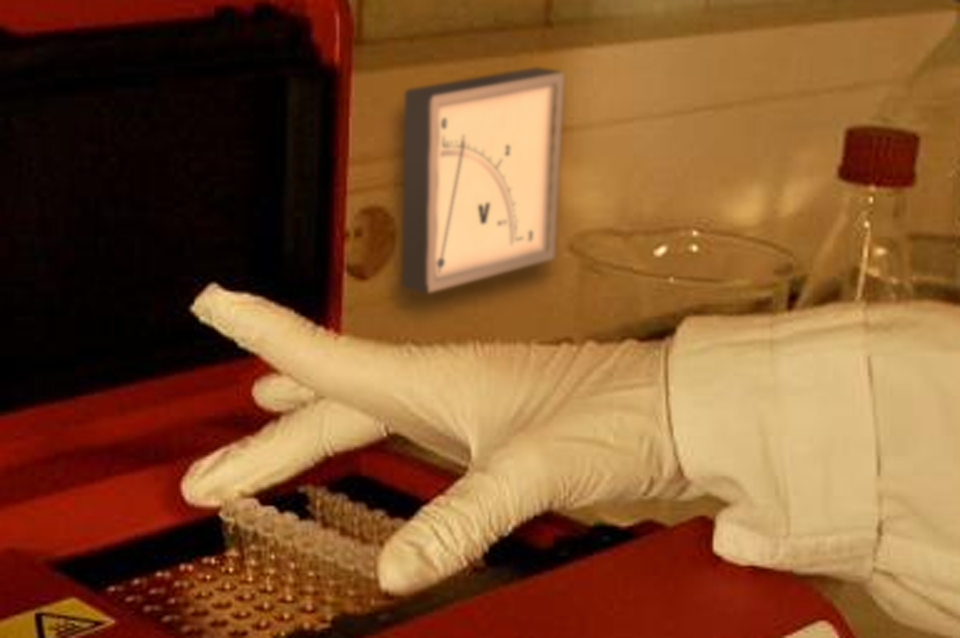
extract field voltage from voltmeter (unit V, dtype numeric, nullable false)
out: 1 V
